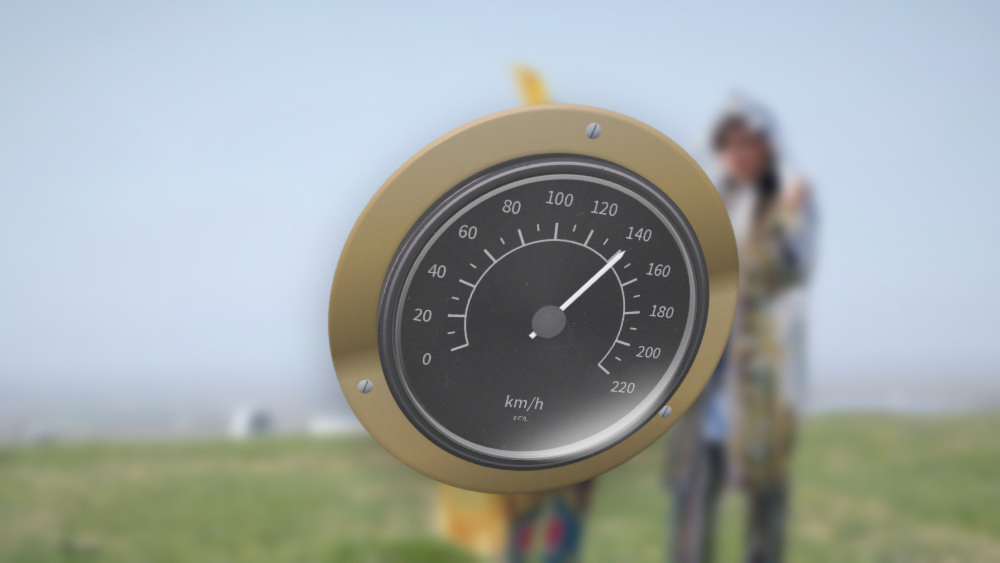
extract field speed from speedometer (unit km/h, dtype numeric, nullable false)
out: 140 km/h
